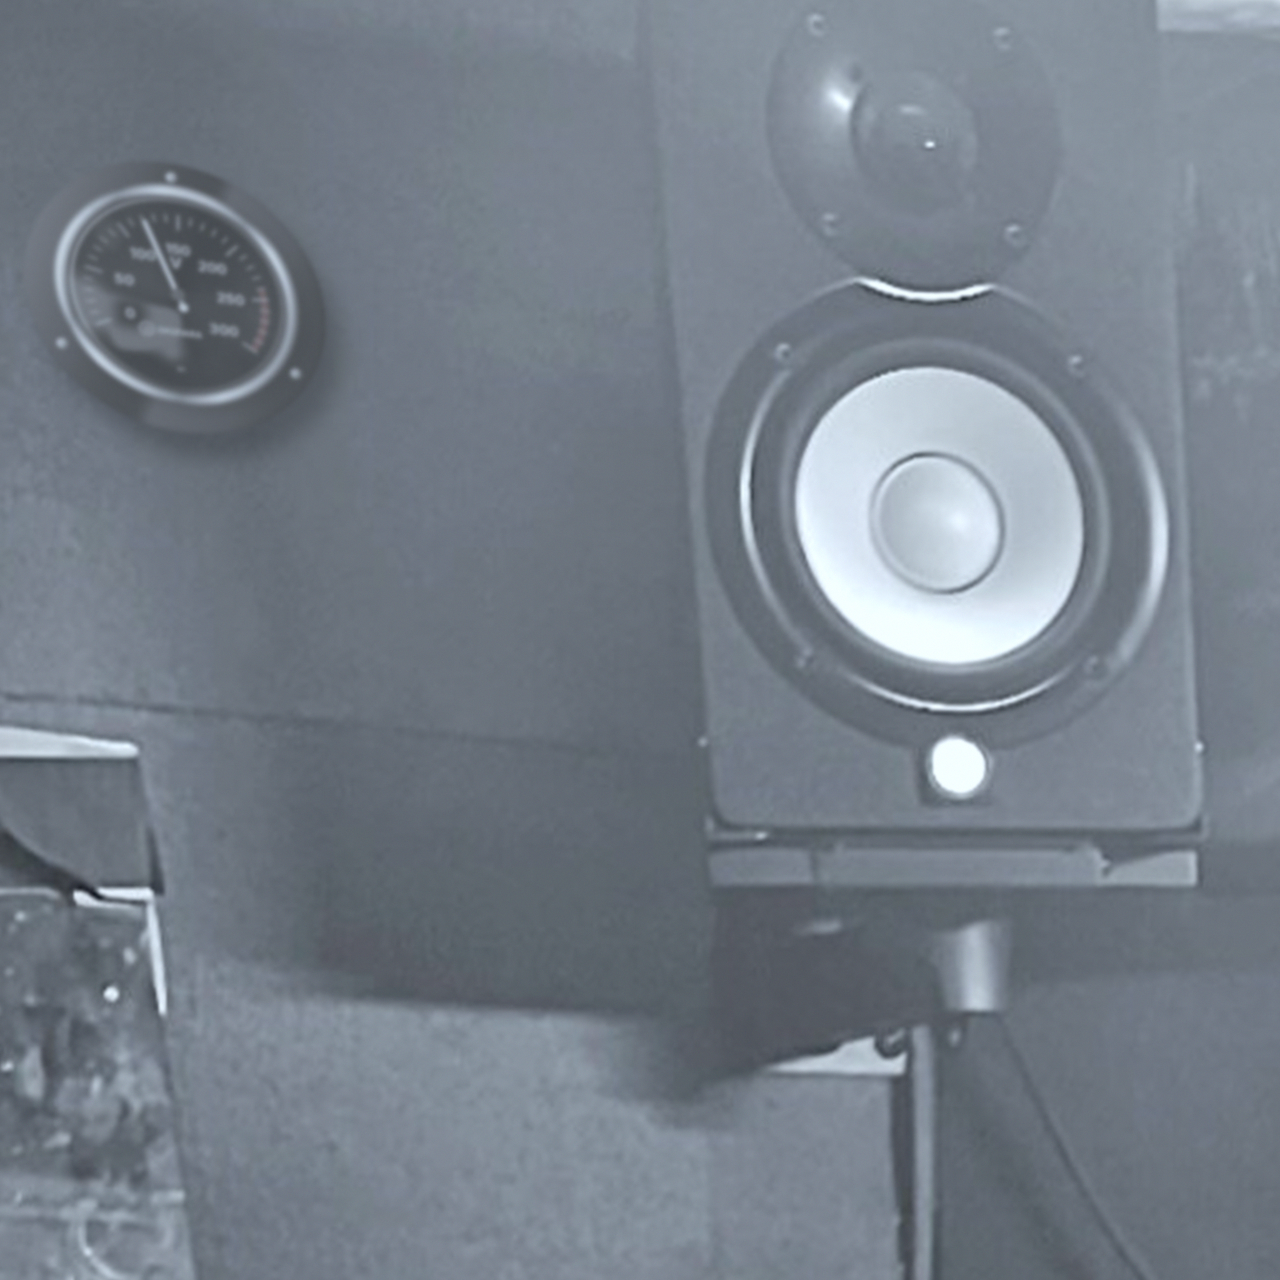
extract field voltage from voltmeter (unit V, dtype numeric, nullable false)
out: 120 V
